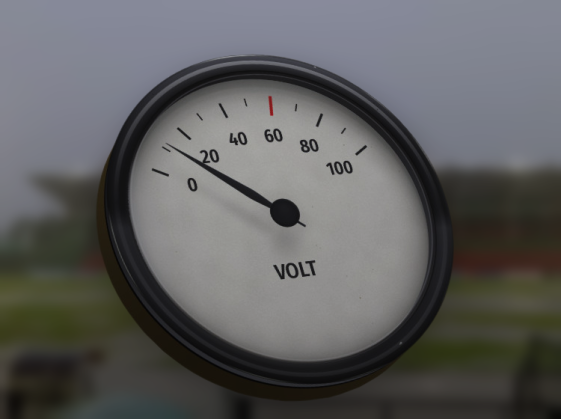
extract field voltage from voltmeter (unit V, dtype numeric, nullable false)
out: 10 V
